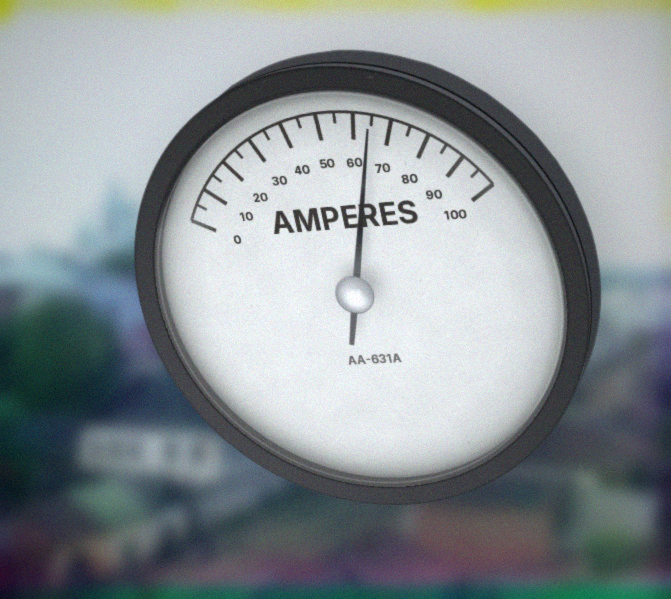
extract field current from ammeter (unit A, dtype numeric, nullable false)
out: 65 A
